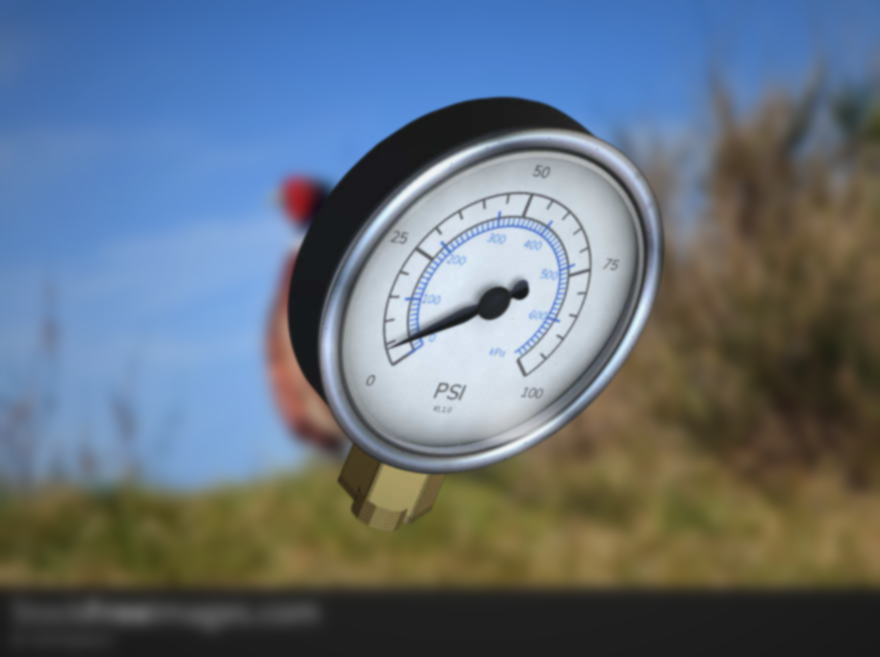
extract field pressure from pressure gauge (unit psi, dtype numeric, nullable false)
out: 5 psi
